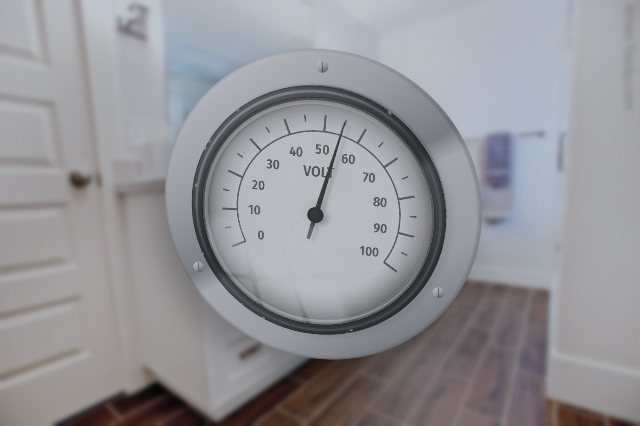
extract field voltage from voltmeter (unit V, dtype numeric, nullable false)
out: 55 V
